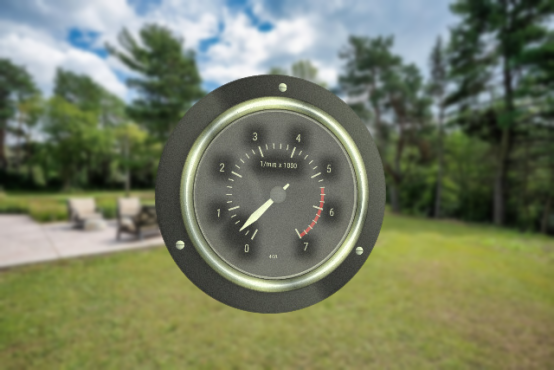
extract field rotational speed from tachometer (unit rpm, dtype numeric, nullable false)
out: 400 rpm
